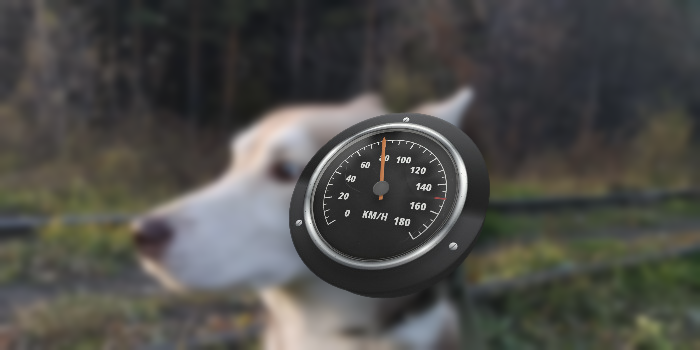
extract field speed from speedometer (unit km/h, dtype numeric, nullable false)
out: 80 km/h
